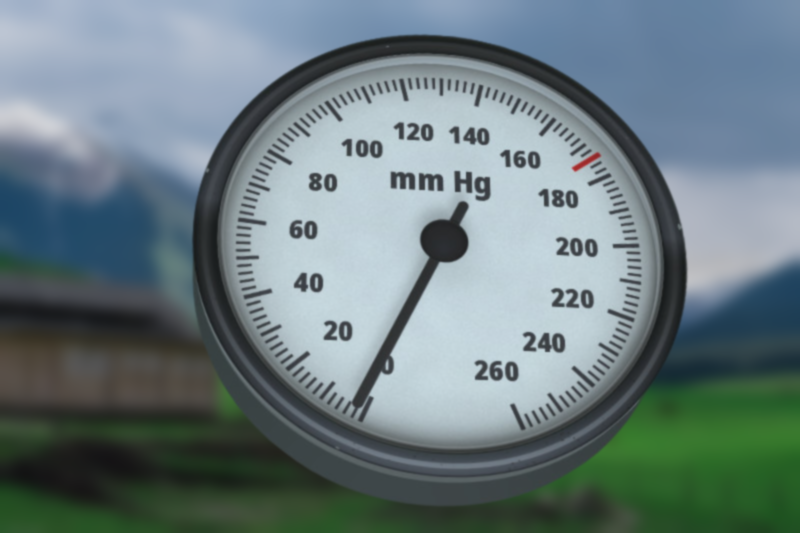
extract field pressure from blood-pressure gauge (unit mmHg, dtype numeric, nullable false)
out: 2 mmHg
